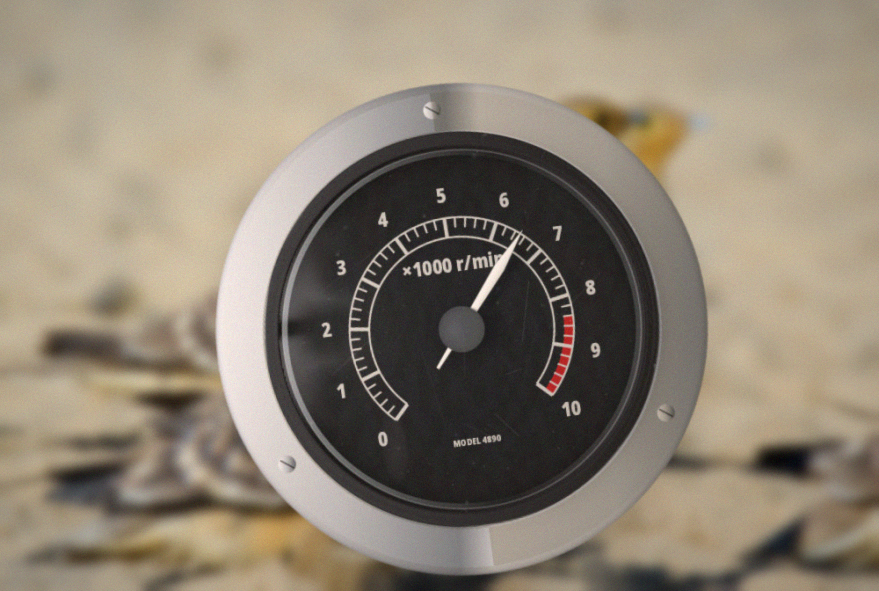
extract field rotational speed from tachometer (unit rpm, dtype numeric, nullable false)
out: 6500 rpm
